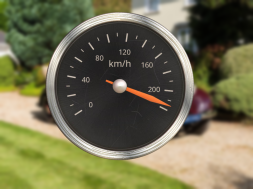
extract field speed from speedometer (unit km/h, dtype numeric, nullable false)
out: 215 km/h
